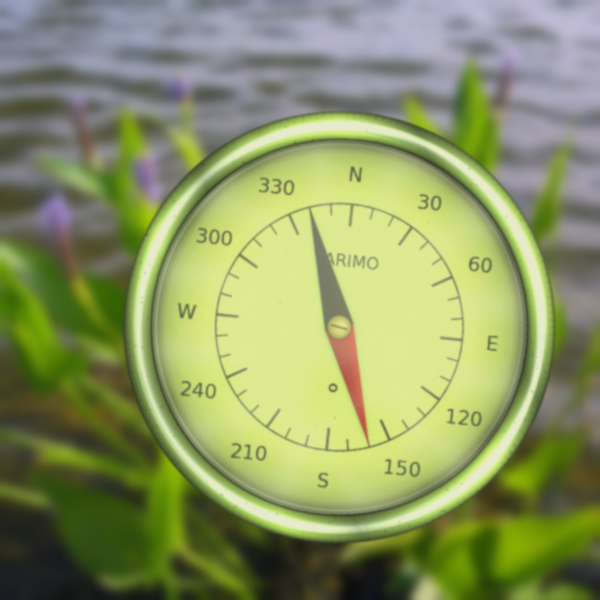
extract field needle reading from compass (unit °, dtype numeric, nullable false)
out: 160 °
